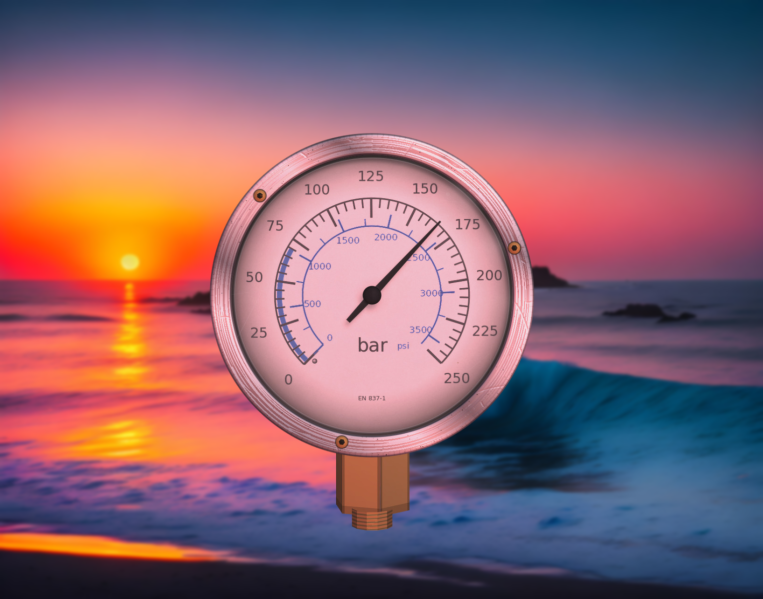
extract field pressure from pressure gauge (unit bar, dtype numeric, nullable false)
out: 165 bar
